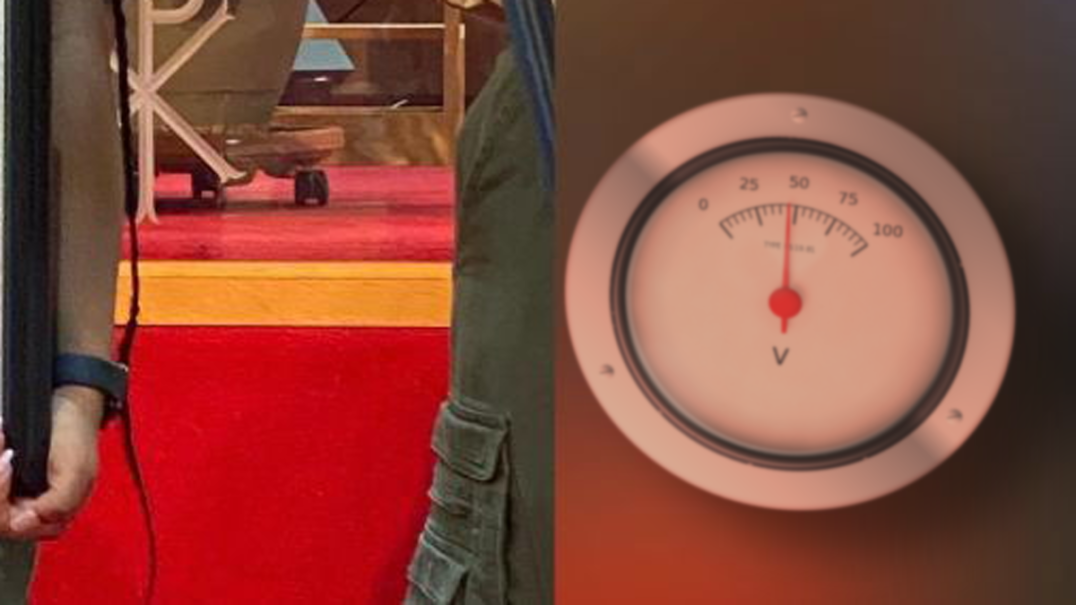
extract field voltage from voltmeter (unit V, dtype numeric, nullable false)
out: 45 V
